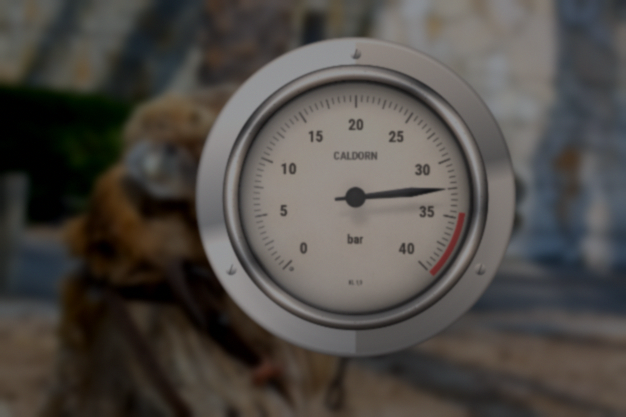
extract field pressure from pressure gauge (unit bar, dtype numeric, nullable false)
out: 32.5 bar
